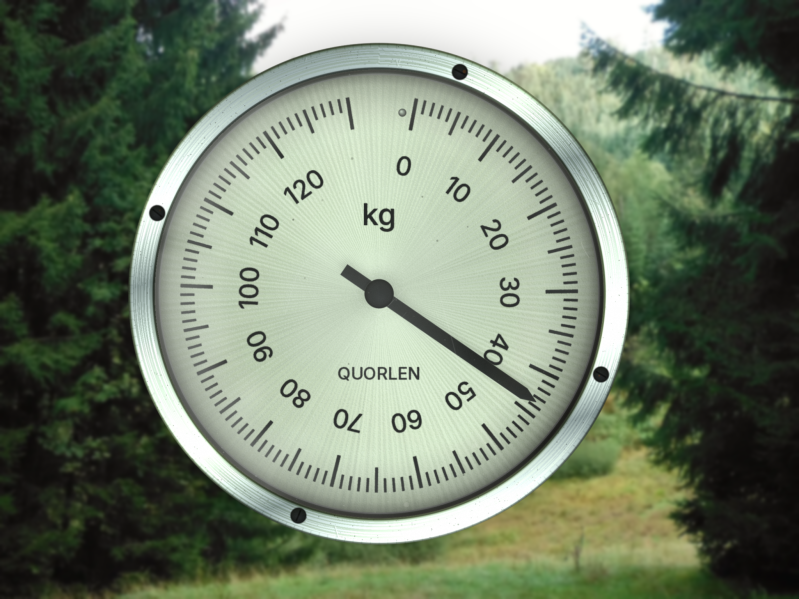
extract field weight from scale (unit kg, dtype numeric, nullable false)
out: 43.5 kg
